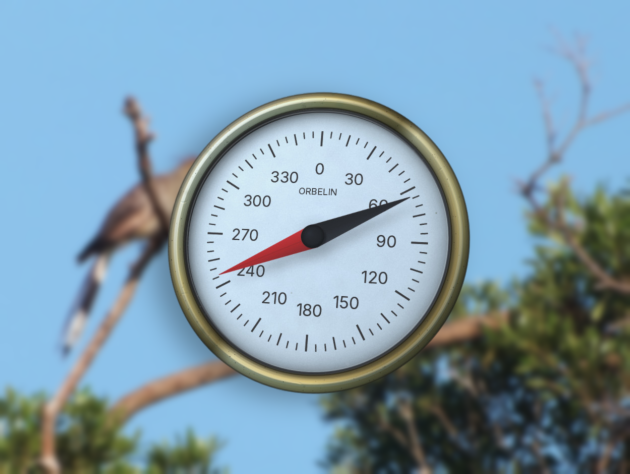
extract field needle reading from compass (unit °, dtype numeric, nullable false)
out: 245 °
